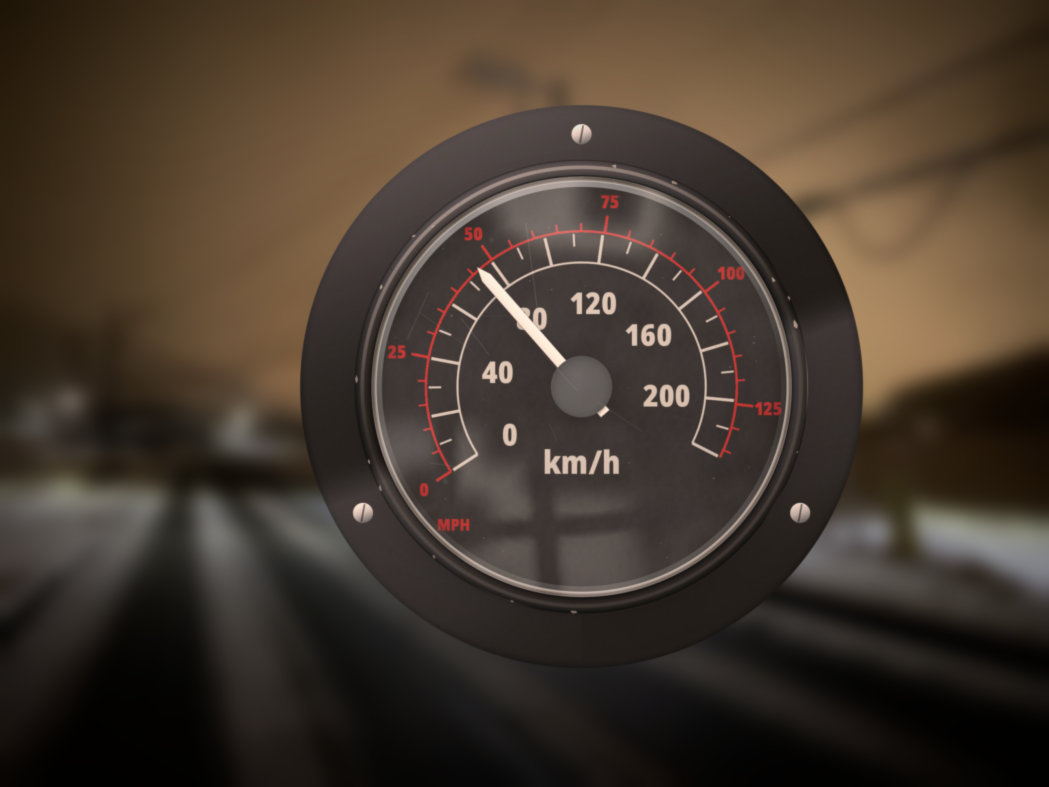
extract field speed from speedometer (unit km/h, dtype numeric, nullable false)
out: 75 km/h
